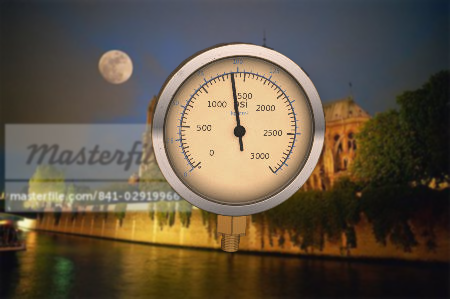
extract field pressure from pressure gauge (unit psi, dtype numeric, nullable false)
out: 1350 psi
